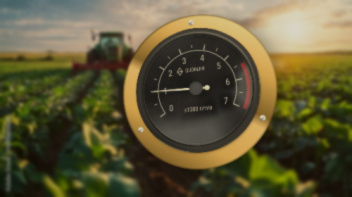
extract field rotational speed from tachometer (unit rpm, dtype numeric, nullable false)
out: 1000 rpm
